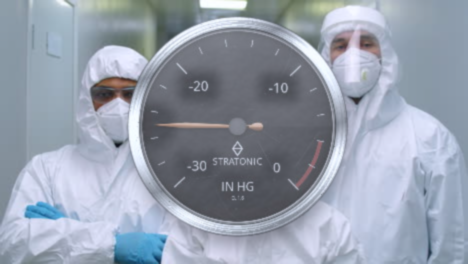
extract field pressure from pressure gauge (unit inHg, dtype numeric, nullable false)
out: -25 inHg
